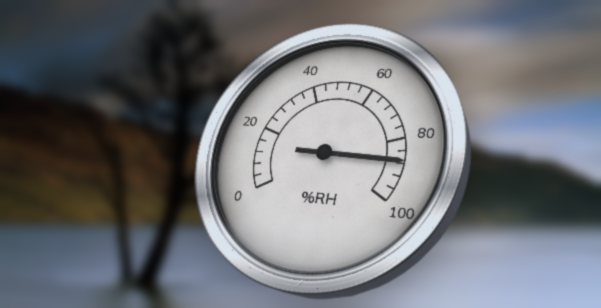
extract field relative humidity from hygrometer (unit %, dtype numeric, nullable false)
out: 88 %
